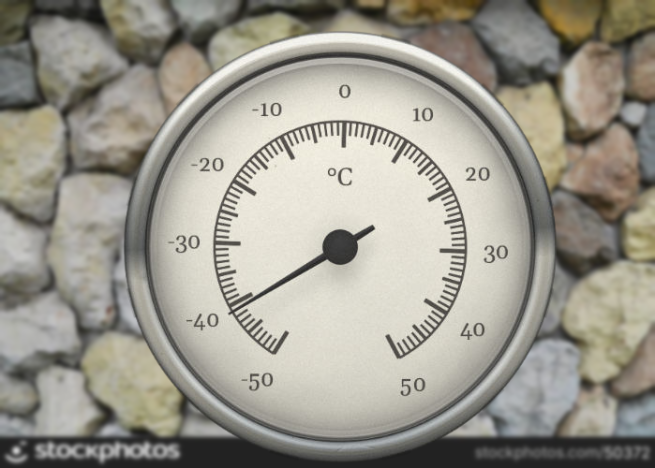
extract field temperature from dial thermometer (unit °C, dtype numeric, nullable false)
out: -41 °C
